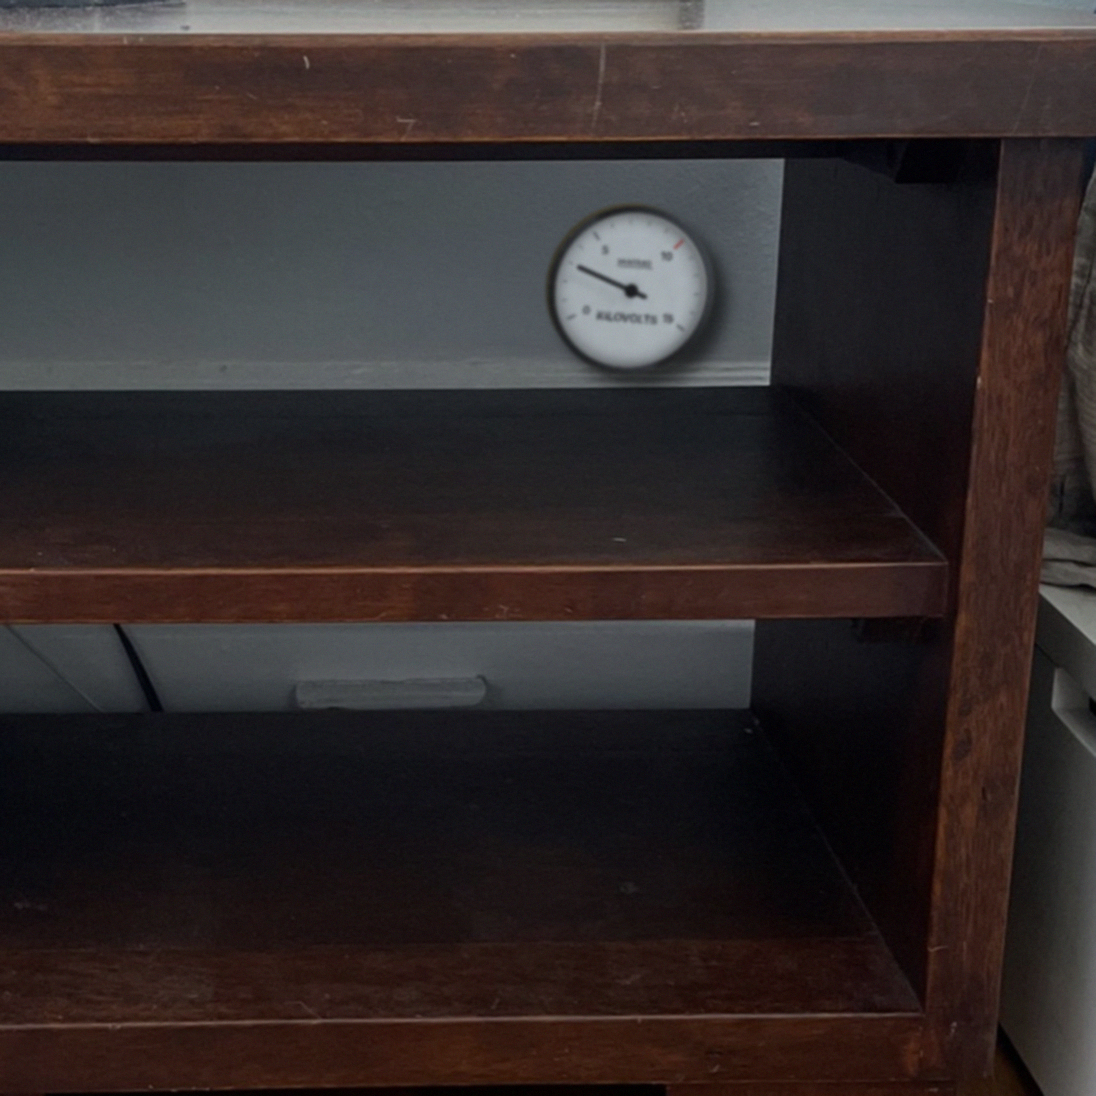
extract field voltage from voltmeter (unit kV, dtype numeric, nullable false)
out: 3 kV
